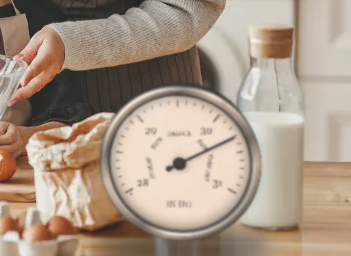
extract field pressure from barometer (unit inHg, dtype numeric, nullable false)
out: 30.3 inHg
